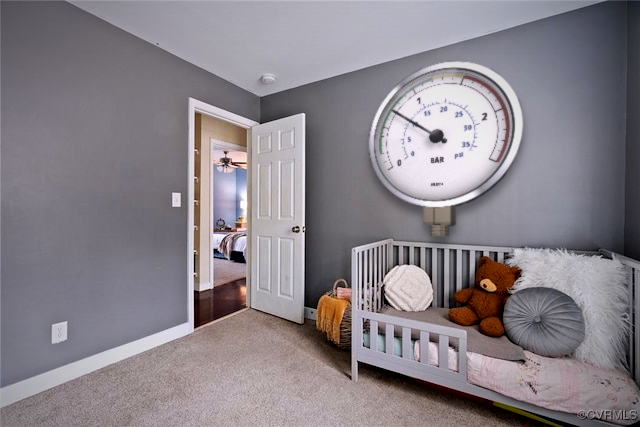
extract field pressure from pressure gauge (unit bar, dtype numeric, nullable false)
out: 0.7 bar
